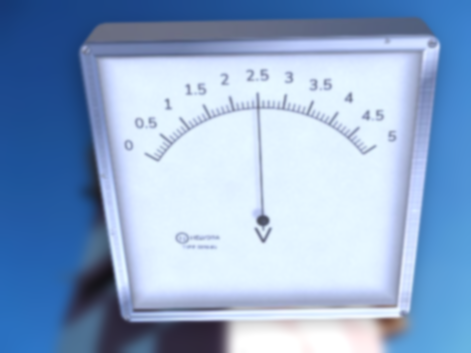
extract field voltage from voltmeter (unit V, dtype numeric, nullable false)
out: 2.5 V
